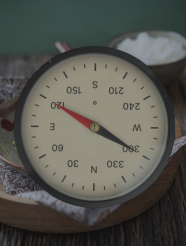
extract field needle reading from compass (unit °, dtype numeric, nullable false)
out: 120 °
